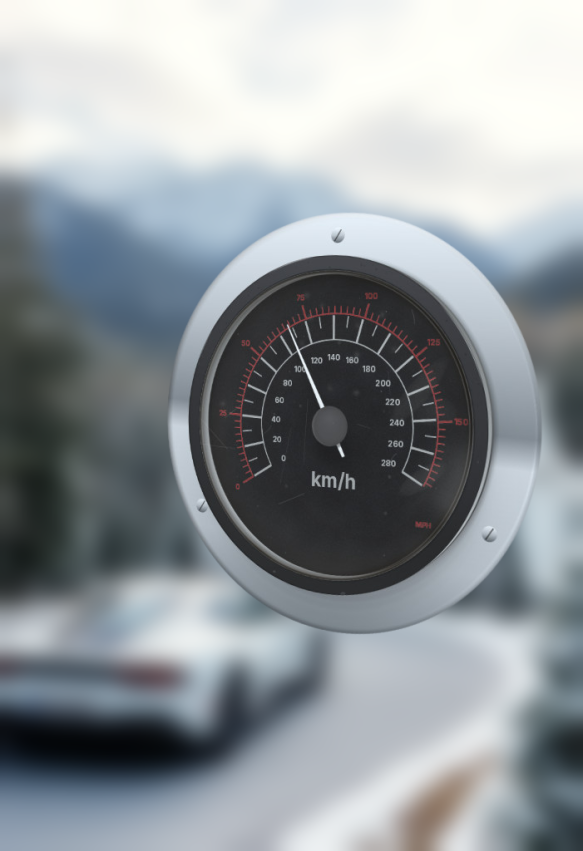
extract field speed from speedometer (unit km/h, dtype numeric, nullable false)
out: 110 km/h
